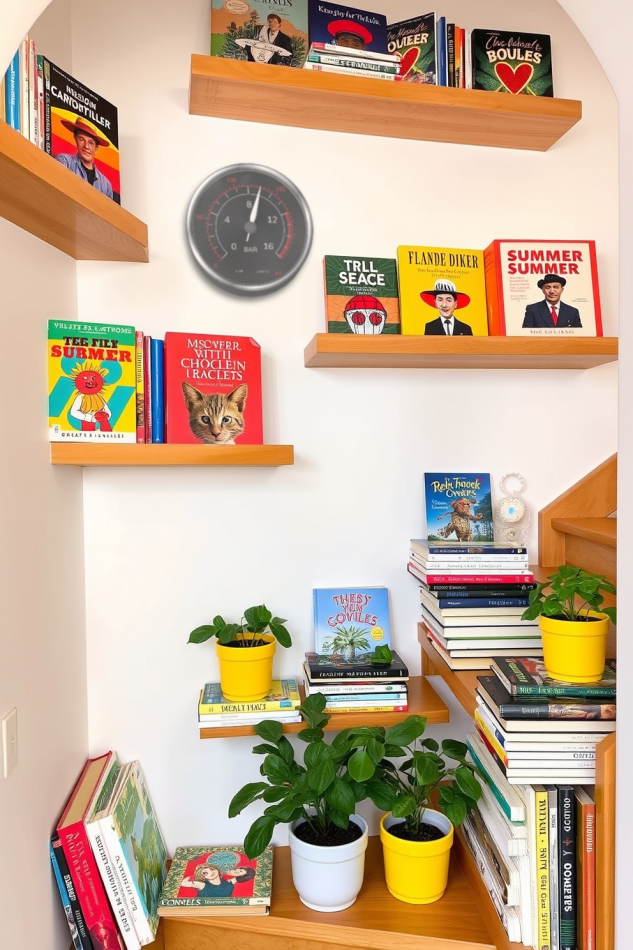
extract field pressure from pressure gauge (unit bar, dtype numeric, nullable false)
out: 9 bar
